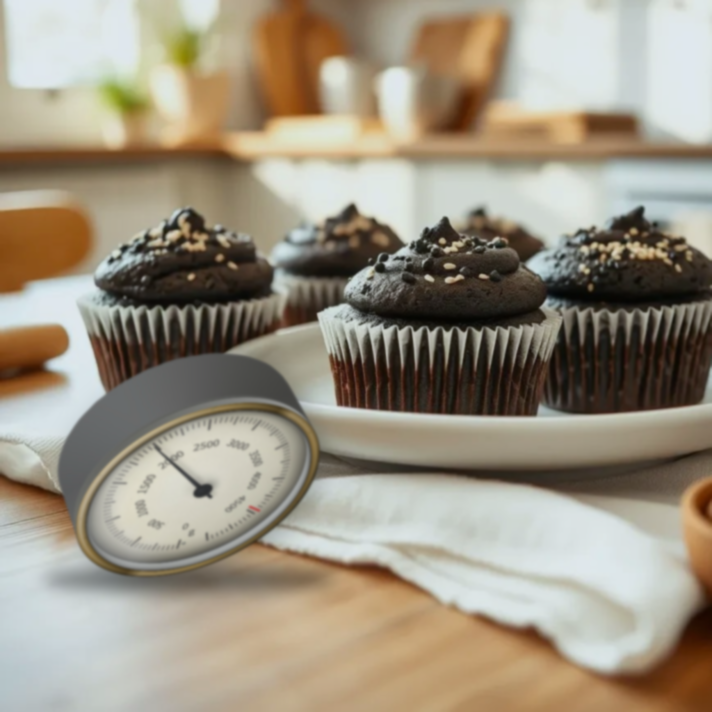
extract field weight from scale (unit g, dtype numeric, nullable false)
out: 2000 g
